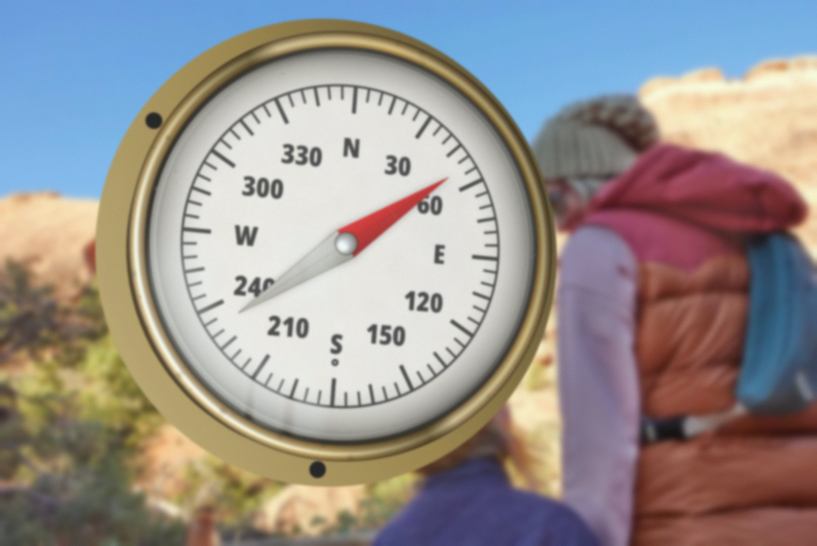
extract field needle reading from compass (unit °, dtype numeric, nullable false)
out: 52.5 °
